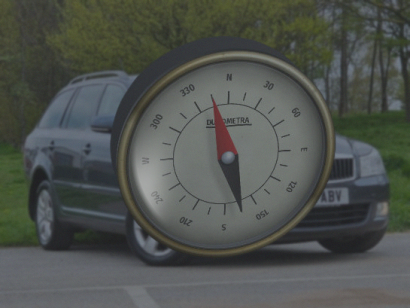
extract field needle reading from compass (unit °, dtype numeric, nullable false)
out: 345 °
